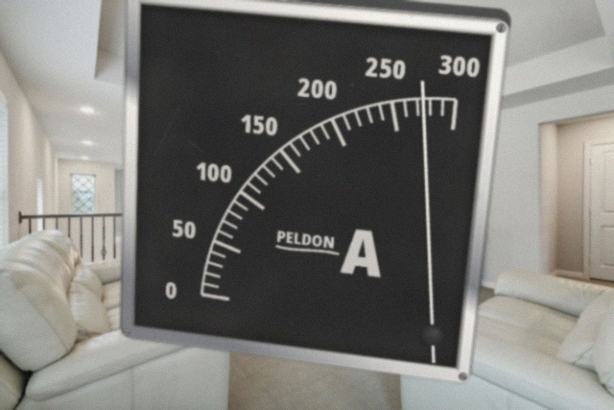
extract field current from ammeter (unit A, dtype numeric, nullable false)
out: 275 A
